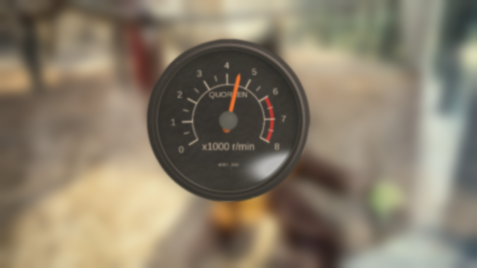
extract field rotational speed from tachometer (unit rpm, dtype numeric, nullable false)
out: 4500 rpm
